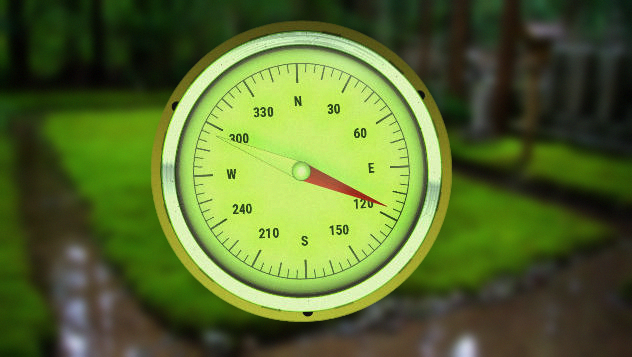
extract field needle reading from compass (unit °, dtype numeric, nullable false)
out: 115 °
